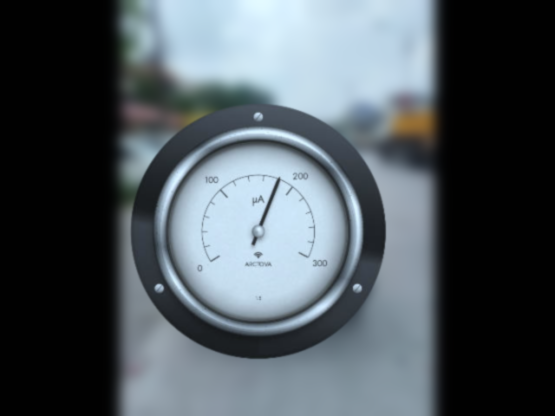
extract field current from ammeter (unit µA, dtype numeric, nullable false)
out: 180 µA
